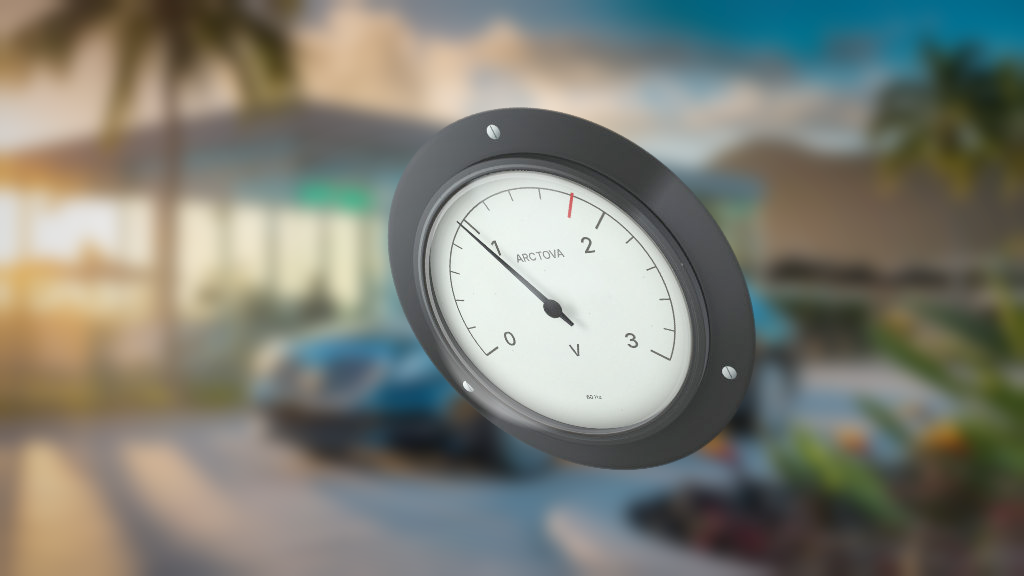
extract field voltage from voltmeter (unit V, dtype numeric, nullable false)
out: 1 V
